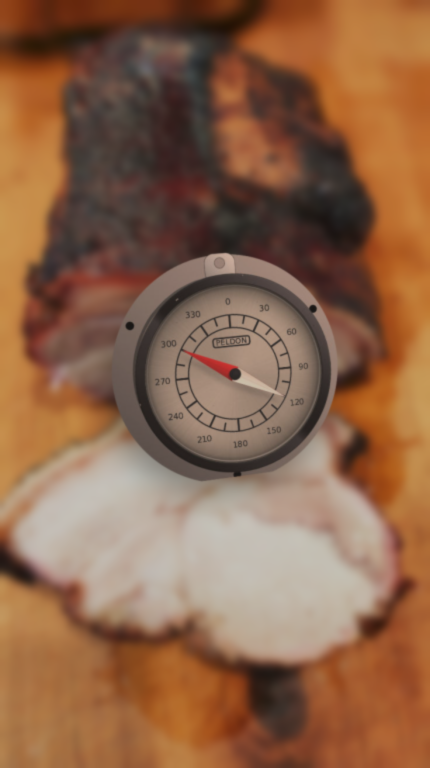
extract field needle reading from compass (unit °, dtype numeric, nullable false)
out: 300 °
